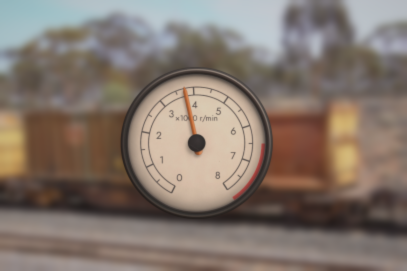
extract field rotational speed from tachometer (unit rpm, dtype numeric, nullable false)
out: 3750 rpm
